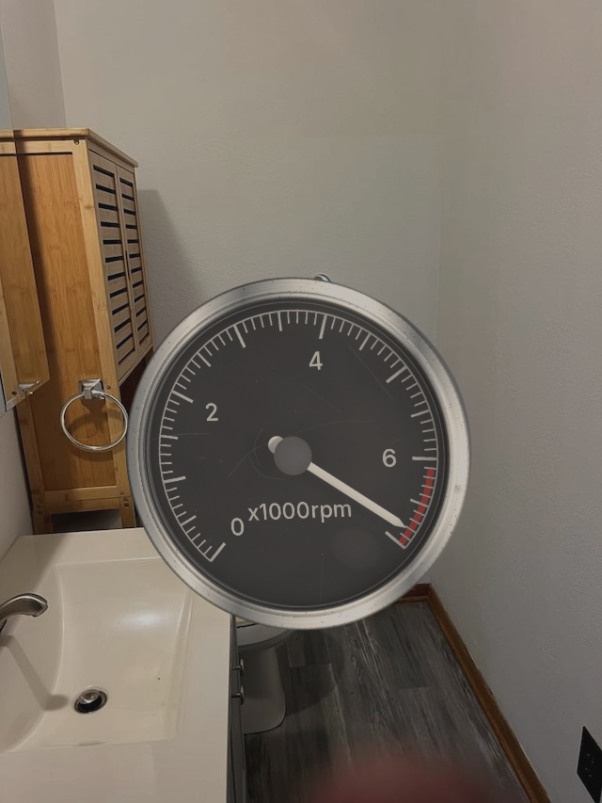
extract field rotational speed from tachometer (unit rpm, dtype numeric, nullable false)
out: 6800 rpm
